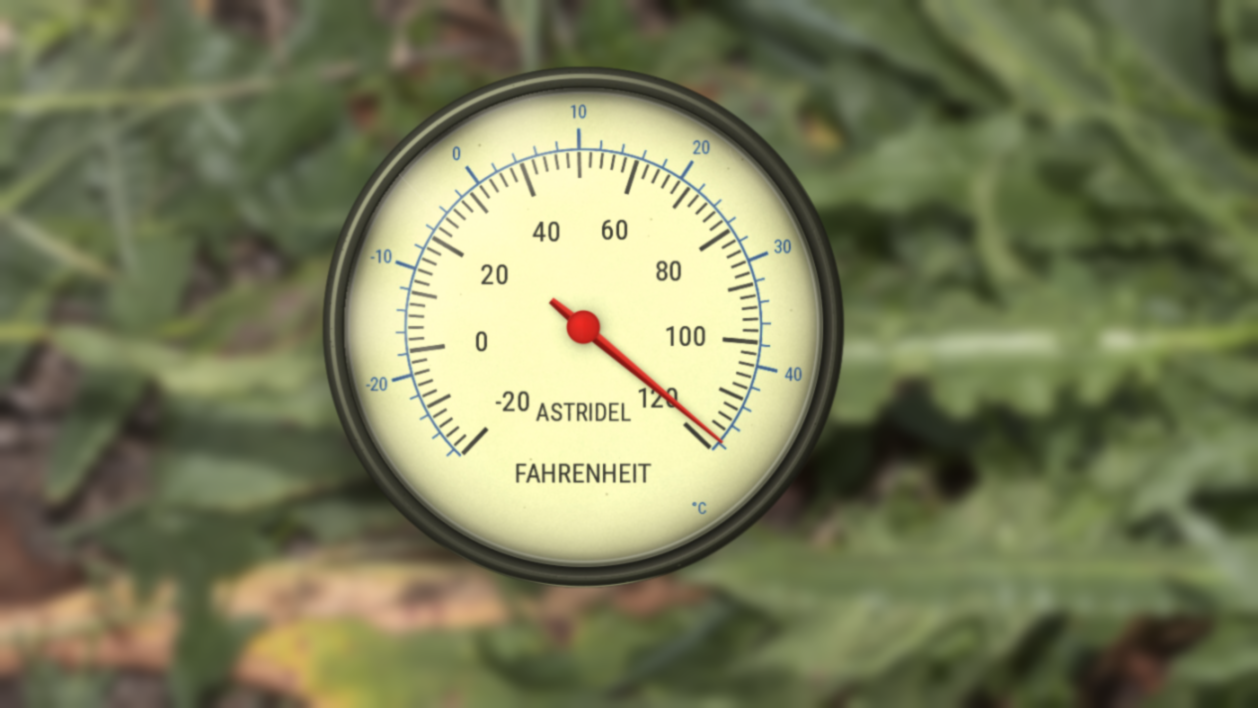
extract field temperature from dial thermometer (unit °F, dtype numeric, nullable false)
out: 118 °F
